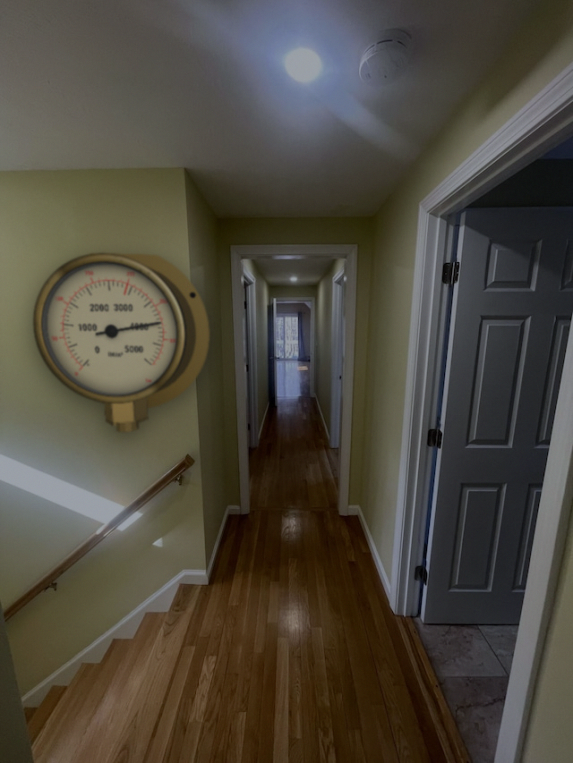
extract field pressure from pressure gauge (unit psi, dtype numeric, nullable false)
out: 4000 psi
